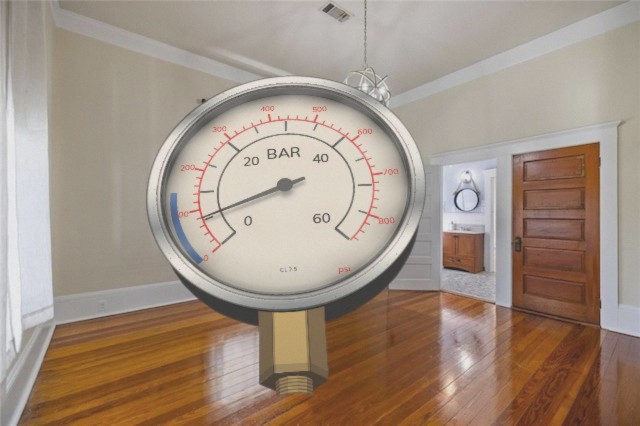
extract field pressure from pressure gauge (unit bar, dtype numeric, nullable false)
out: 5 bar
